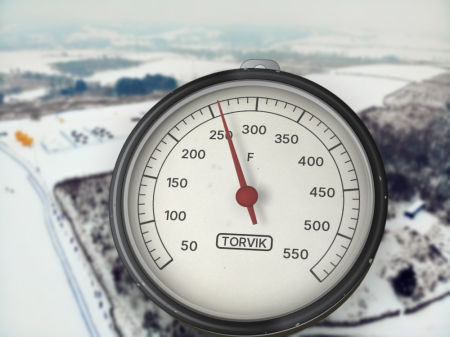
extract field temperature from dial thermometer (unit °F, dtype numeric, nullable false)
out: 260 °F
